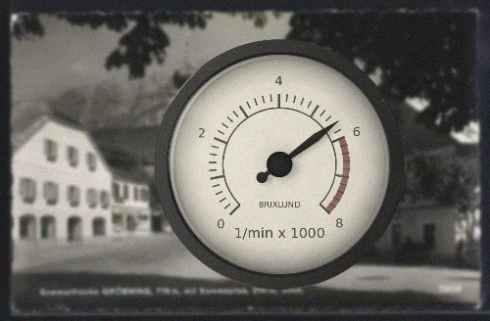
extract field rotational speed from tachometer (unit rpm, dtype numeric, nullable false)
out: 5600 rpm
